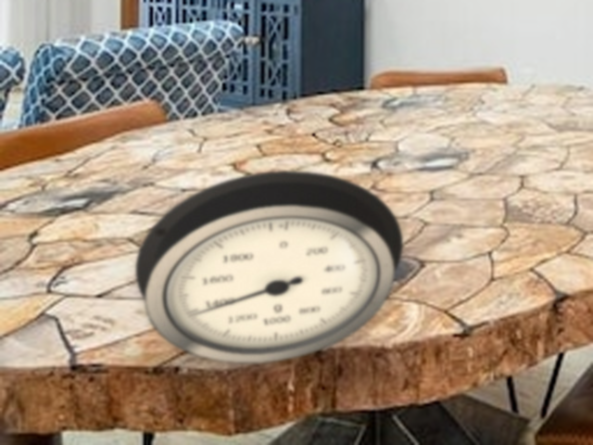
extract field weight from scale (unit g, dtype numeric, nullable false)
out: 1400 g
